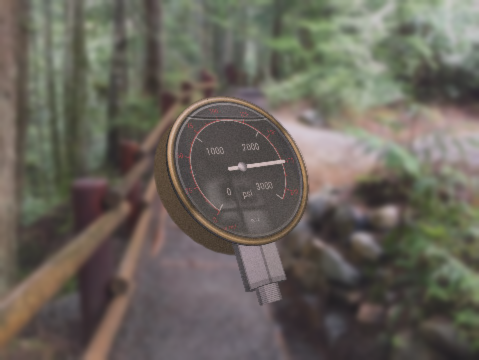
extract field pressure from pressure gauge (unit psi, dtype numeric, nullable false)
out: 2500 psi
